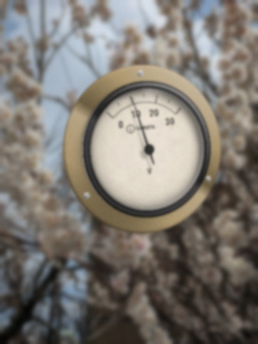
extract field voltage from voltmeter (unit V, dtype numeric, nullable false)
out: 10 V
